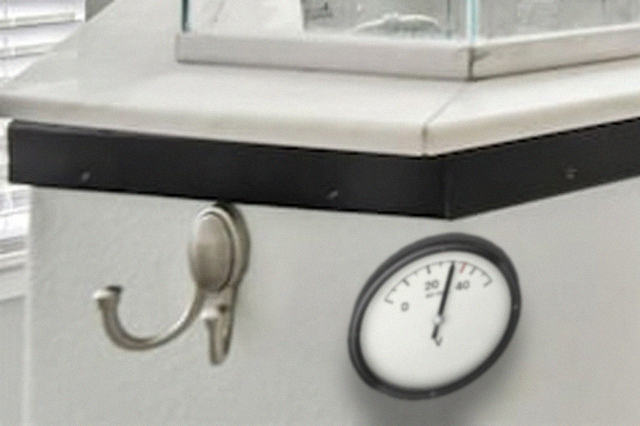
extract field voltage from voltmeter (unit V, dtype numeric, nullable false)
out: 30 V
